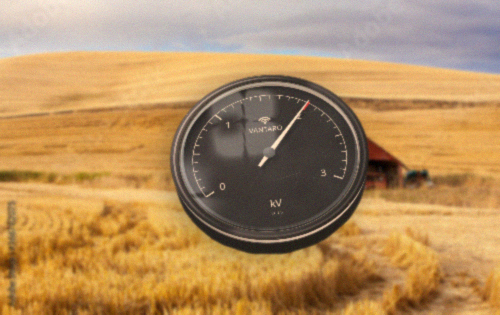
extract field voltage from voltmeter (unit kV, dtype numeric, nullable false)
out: 2 kV
